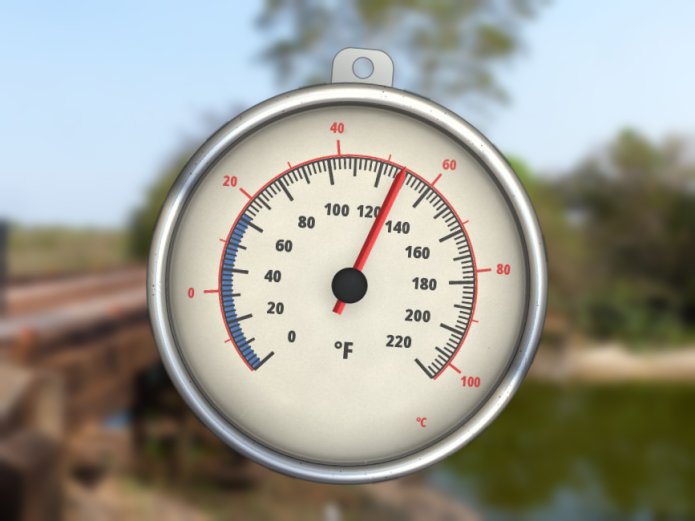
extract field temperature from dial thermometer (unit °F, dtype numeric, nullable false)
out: 128 °F
